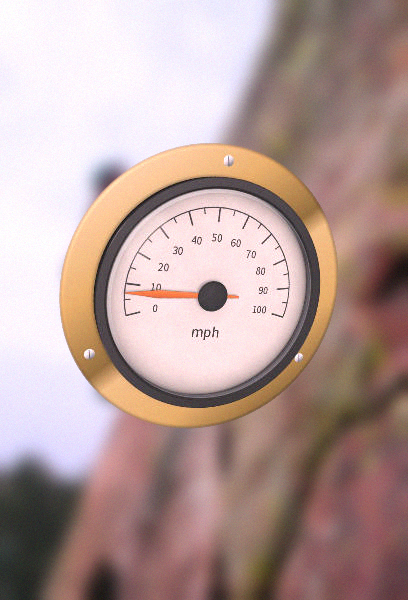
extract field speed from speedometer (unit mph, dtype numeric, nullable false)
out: 7.5 mph
